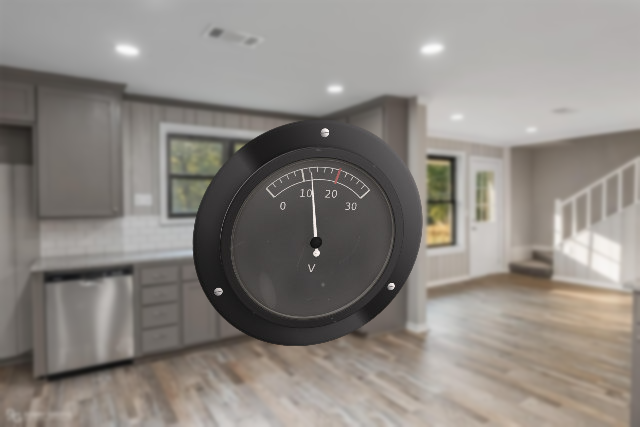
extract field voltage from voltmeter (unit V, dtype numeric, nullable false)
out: 12 V
